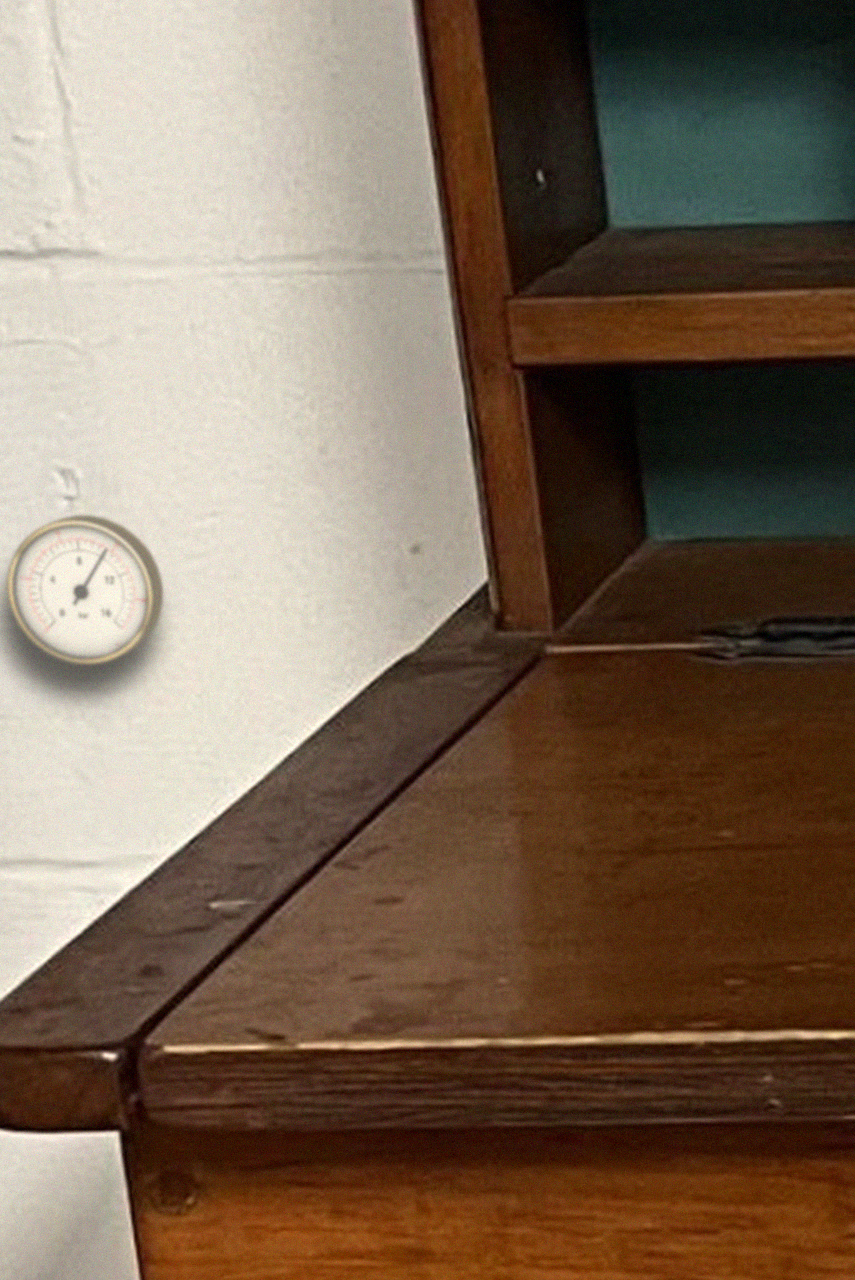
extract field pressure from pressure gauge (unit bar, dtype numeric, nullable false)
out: 10 bar
